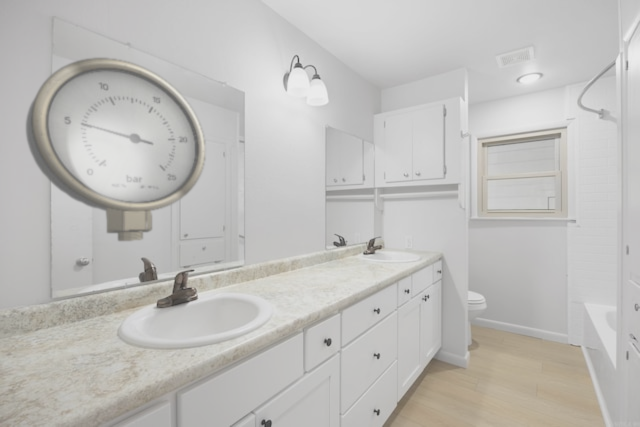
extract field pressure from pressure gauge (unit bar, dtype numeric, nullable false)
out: 5 bar
